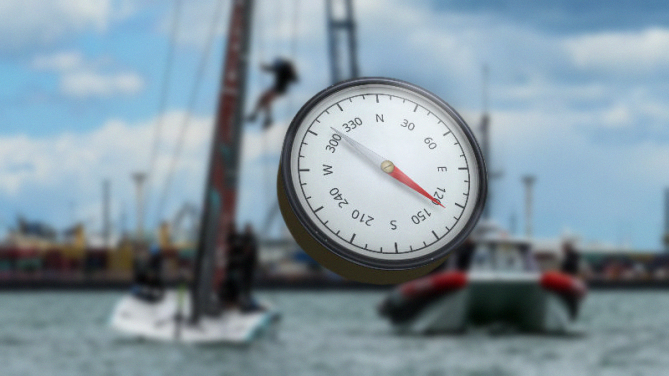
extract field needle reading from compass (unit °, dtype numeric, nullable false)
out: 130 °
